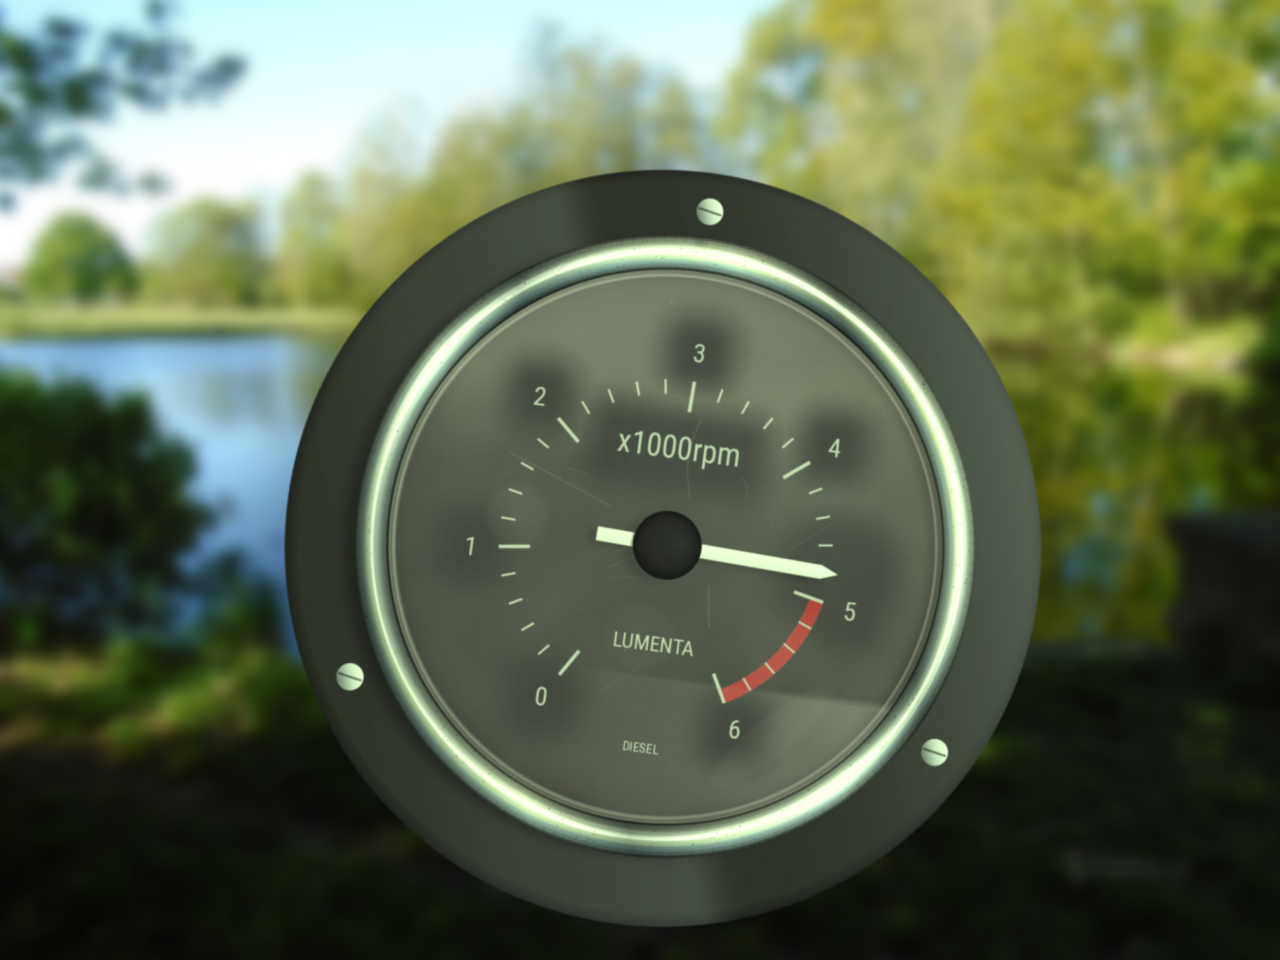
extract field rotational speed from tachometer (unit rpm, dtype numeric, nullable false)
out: 4800 rpm
